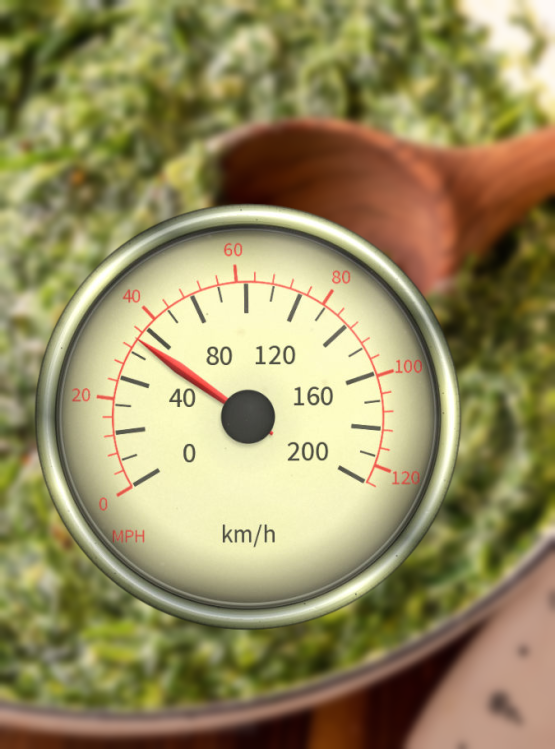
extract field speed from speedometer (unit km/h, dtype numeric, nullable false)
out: 55 km/h
